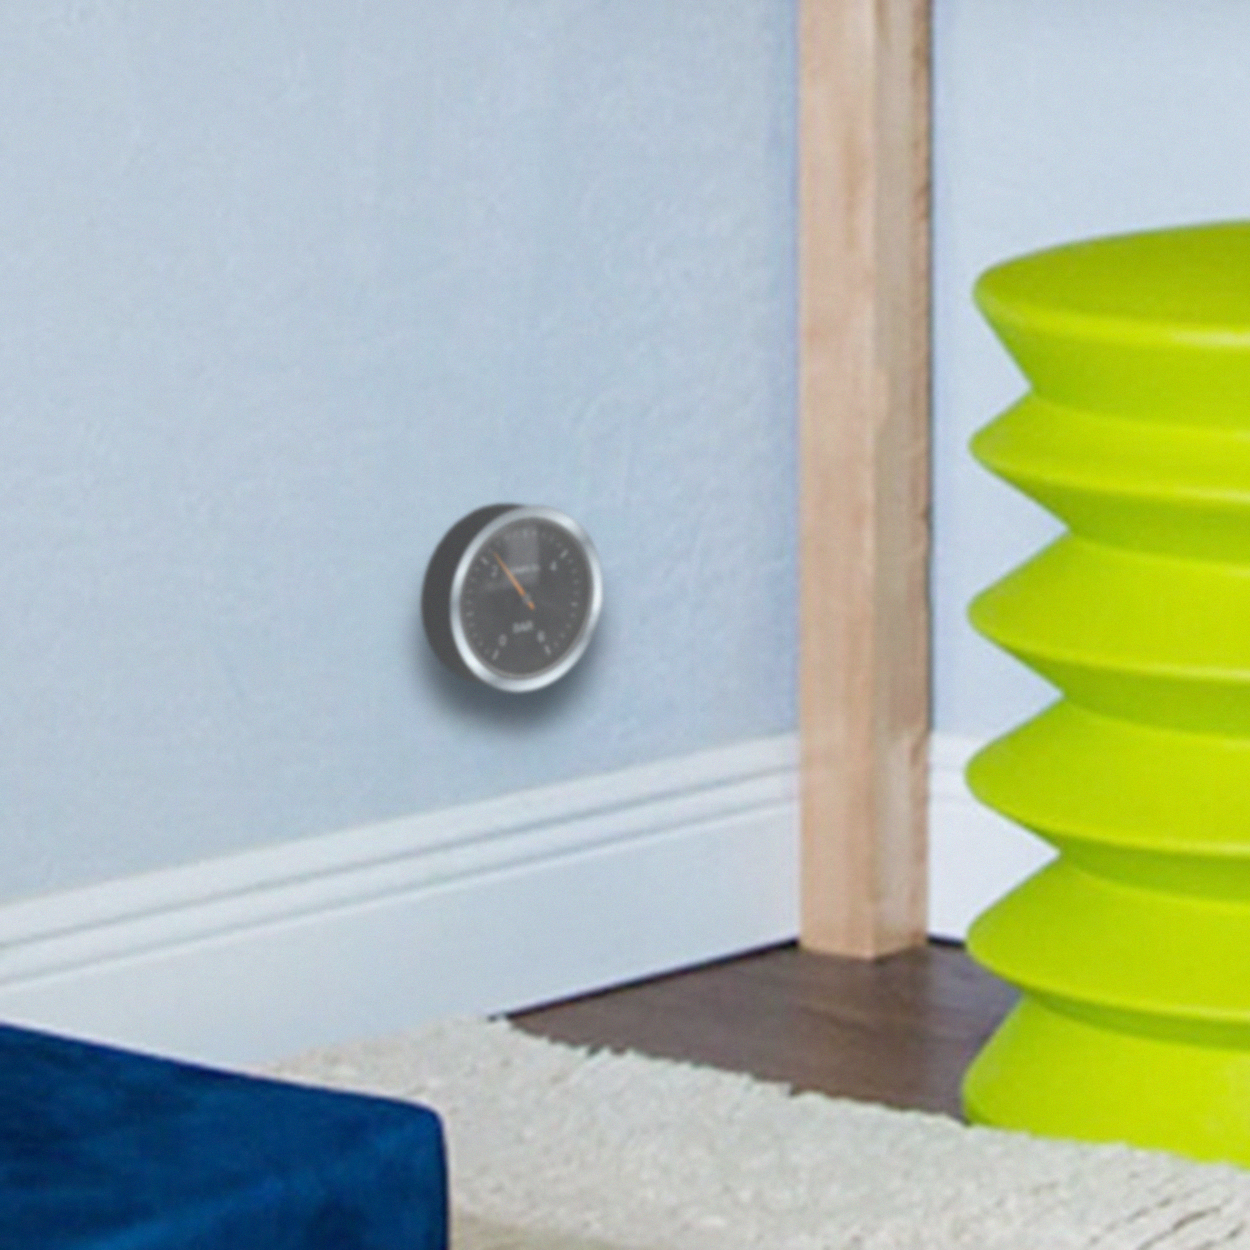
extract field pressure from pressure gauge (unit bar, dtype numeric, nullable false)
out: 2.2 bar
